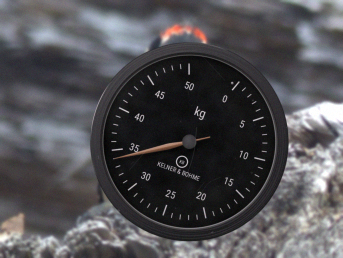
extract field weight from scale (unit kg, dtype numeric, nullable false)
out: 34 kg
